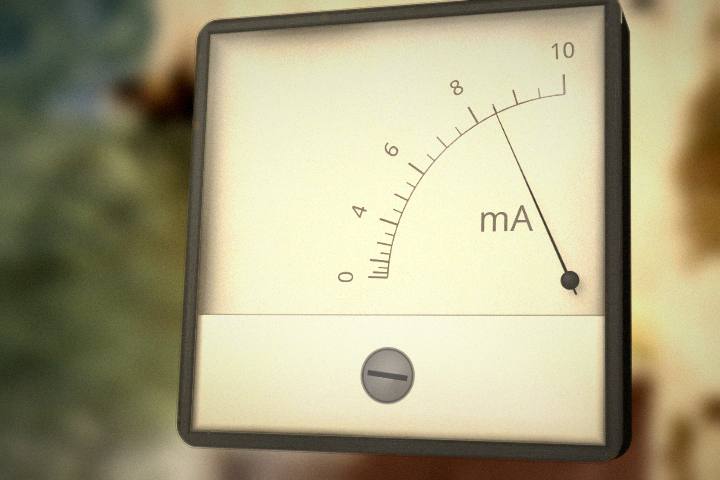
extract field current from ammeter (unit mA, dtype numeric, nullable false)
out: 8.5 mA
